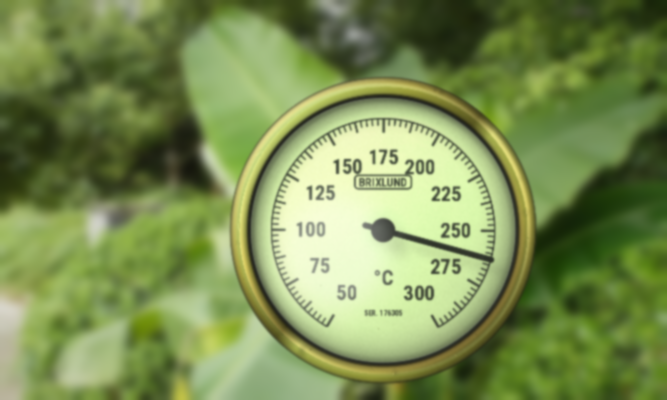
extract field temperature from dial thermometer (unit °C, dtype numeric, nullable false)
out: 262.5 °C
